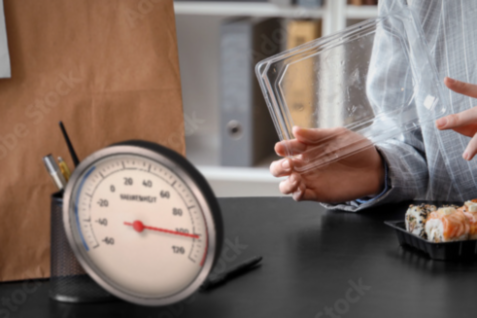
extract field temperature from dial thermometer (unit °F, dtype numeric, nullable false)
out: 100 °F
